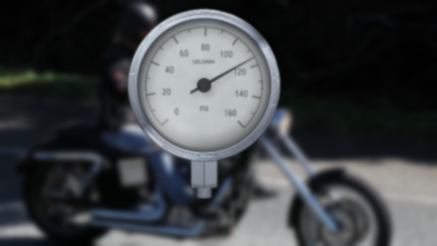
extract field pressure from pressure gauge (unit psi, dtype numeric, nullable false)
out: 115 psi
